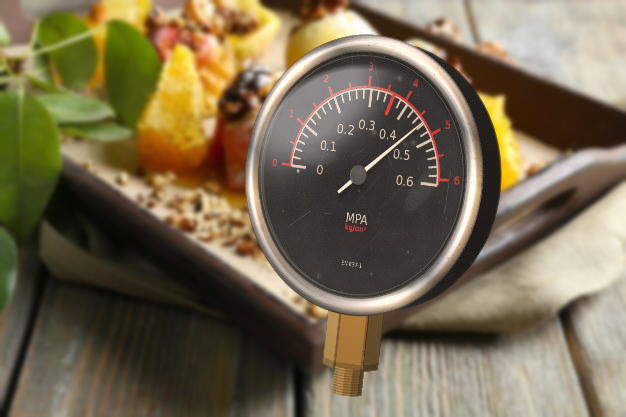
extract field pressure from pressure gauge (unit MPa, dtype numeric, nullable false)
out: 0.46 MPa
